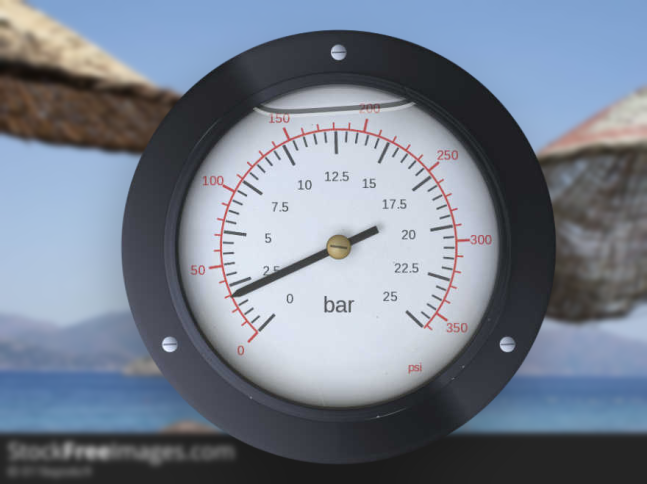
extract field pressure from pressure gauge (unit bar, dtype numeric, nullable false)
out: 2 bar
